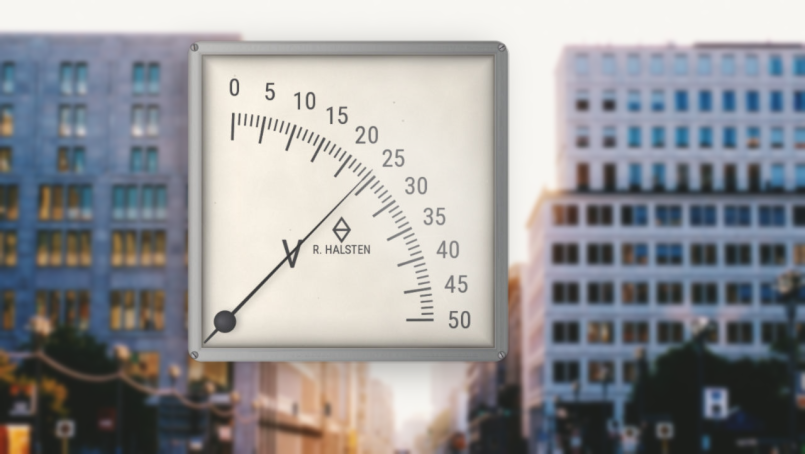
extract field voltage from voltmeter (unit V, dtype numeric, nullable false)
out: 24 V
